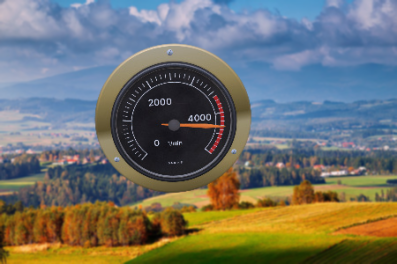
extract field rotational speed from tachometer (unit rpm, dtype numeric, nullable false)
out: 4300 rpm
